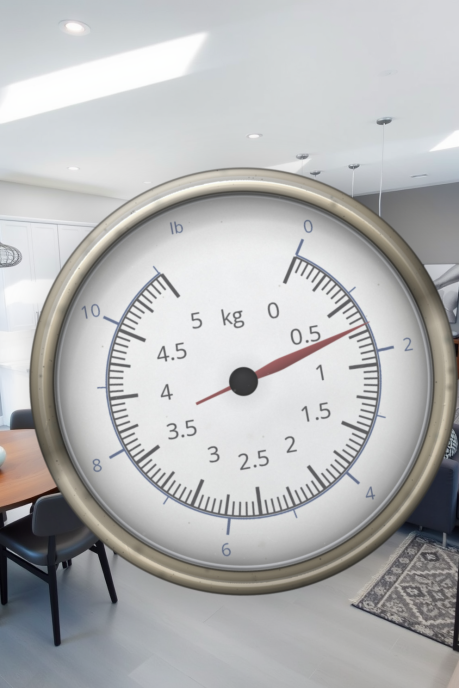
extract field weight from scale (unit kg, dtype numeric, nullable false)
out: 0.7 kg
